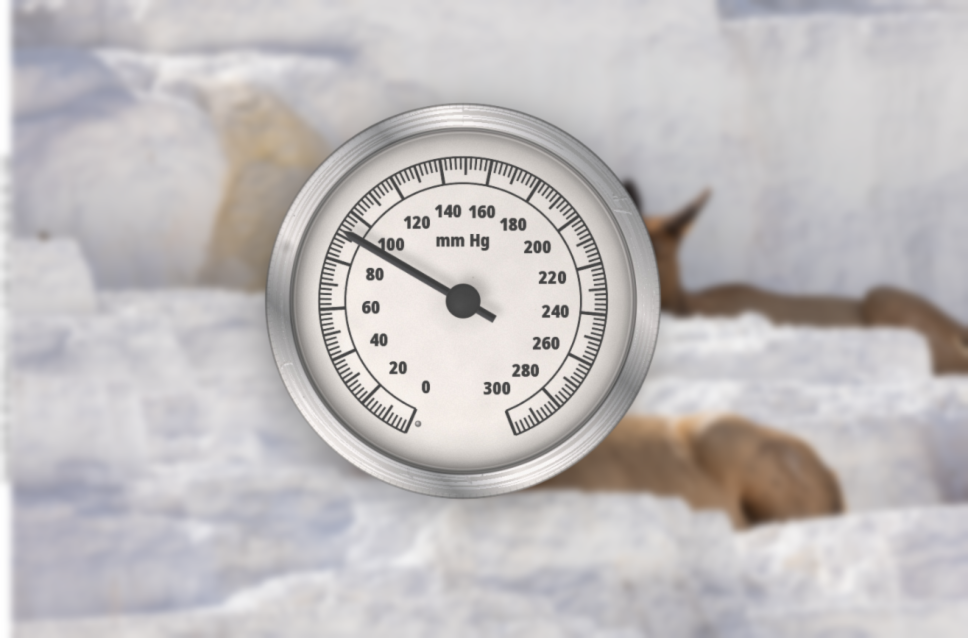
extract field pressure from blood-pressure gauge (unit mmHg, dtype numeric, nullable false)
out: 92 mmHg
